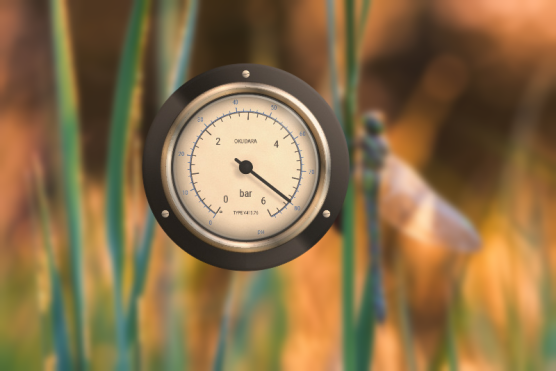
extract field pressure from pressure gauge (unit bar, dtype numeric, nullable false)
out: 5.5 bar
